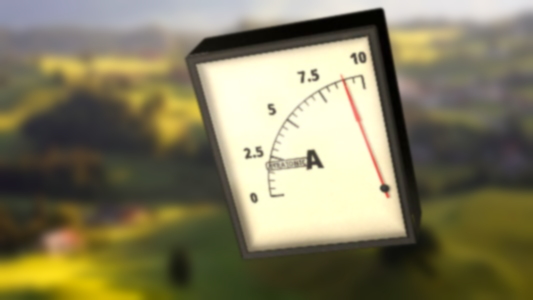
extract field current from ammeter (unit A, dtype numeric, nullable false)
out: 9 A
